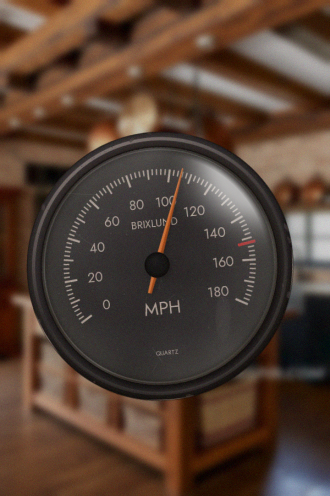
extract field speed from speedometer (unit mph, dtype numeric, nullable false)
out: 106 mph
